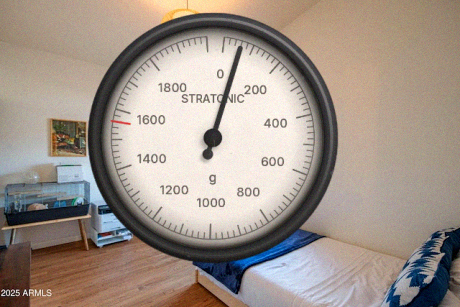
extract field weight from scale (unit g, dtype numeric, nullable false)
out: 60 g
